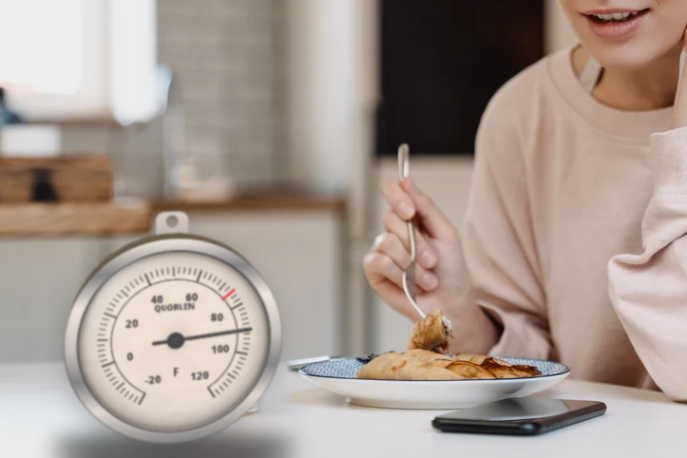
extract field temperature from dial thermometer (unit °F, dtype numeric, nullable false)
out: 90 °F
